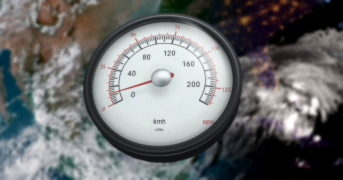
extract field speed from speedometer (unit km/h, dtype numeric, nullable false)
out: 10 km/h
